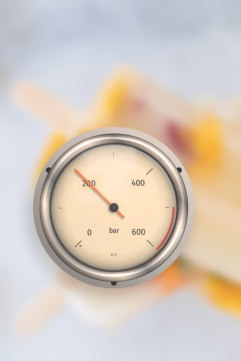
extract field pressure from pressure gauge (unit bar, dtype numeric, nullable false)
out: 200 bar
